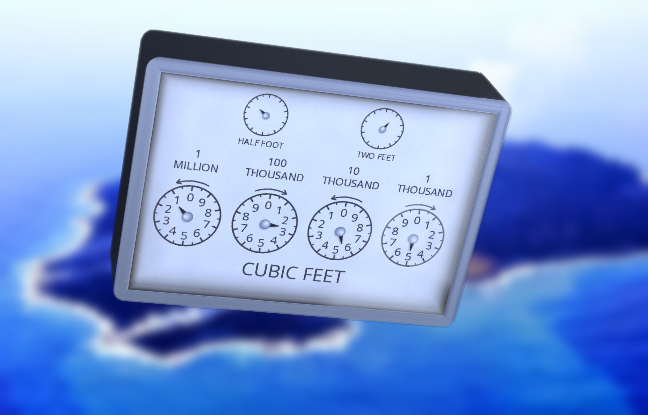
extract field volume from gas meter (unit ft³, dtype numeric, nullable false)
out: 125500 ft³
